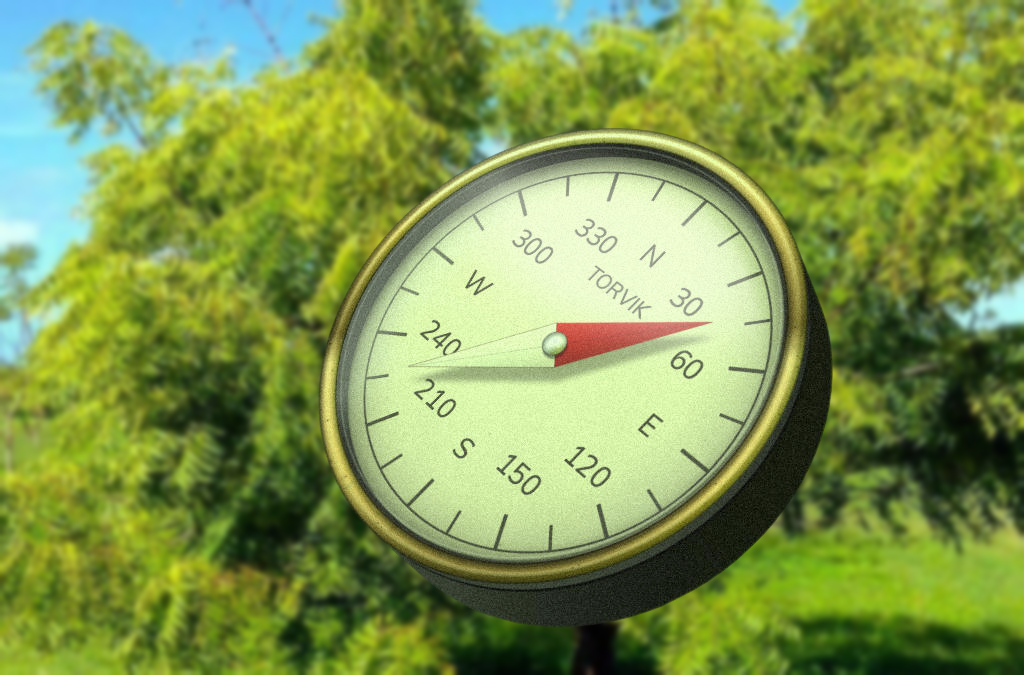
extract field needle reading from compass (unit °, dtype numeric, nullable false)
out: 45 °
